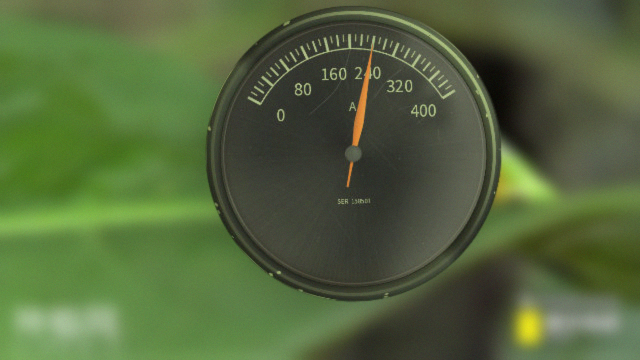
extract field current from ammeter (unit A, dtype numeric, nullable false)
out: 240 A
